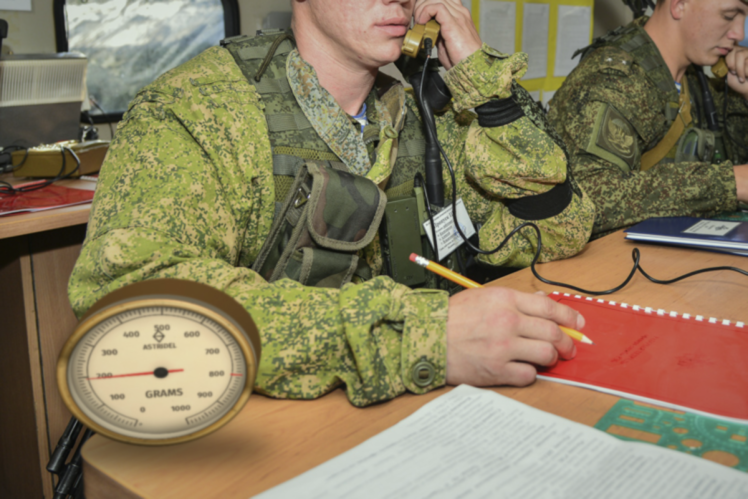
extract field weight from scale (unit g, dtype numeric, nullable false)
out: 200 g
